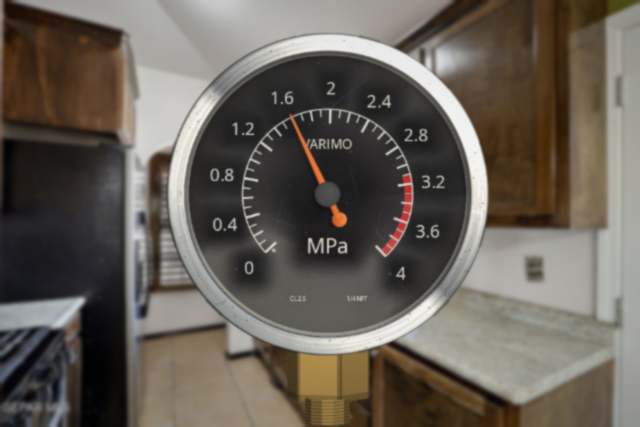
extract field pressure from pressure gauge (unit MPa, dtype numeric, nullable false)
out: 1.6 MPa
